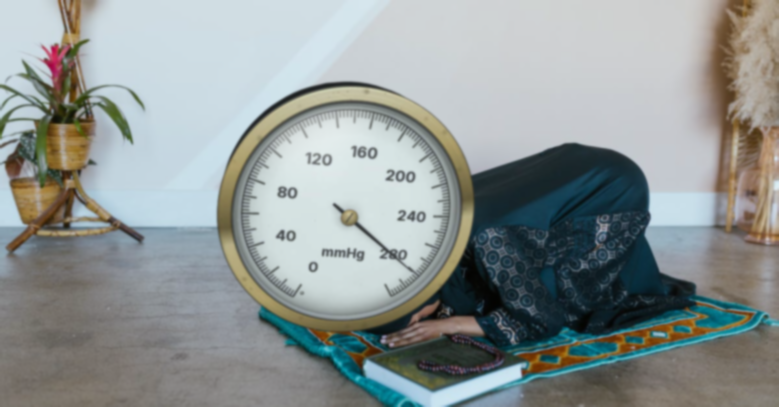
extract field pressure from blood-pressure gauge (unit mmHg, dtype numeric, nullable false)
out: 280 mmHg
